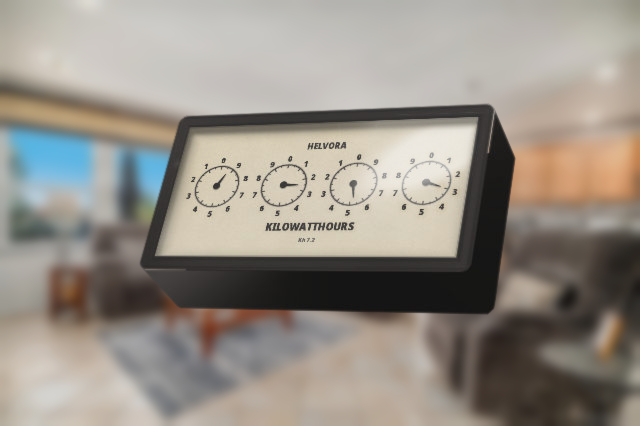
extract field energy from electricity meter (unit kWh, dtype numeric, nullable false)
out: 9253 kWh
